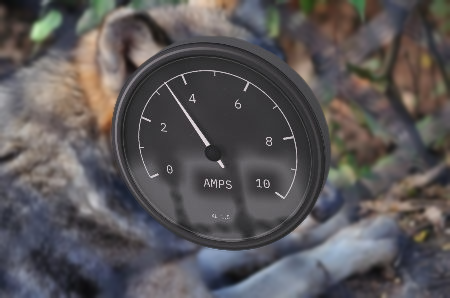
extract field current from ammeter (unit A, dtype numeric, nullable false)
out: 3.5 A
